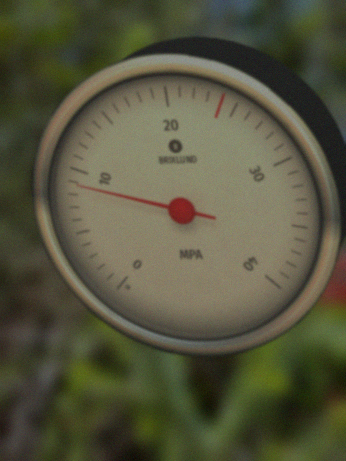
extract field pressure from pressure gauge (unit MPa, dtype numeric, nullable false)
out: 9 MPa
